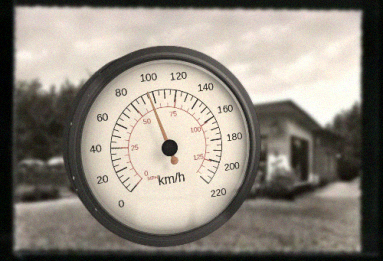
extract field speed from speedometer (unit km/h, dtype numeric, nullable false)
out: 95 km/h
